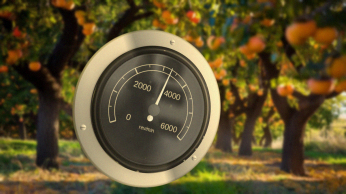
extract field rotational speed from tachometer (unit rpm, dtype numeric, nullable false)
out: 3250 rpm
